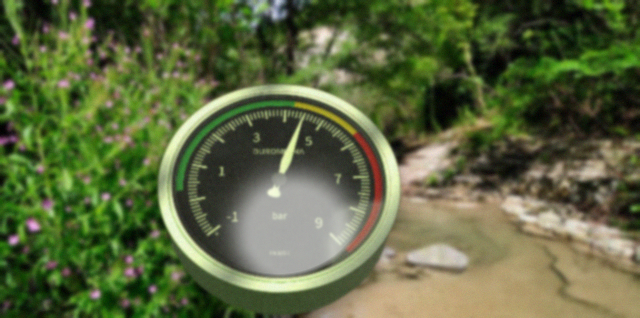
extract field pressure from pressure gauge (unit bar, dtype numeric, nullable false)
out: 4.5 bar
